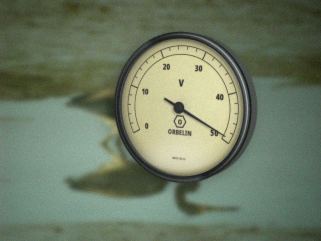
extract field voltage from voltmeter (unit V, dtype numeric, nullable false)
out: 49 V
